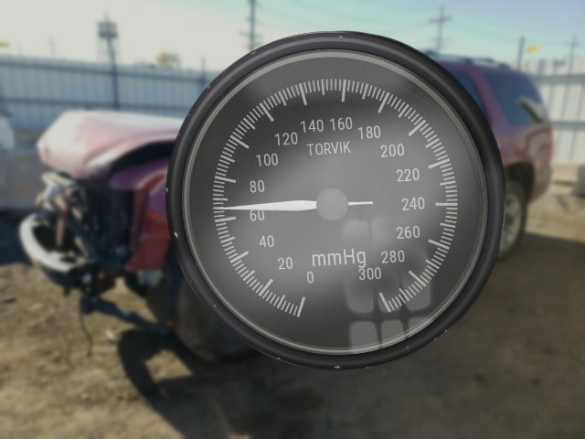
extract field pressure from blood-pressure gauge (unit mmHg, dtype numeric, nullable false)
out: 66 mmHg
